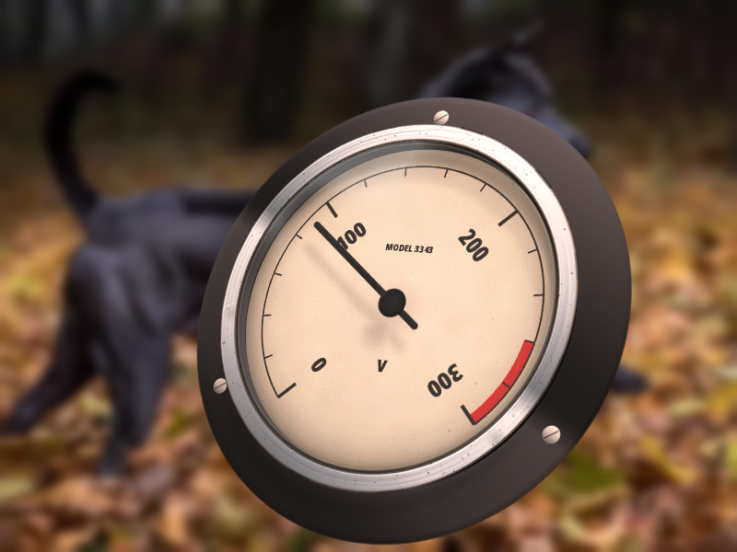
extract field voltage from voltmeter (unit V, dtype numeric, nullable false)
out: 90 V
